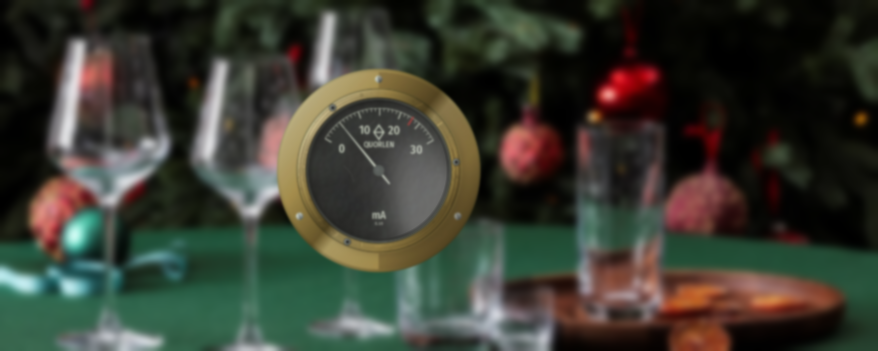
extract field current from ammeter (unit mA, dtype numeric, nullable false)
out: 5 mA
